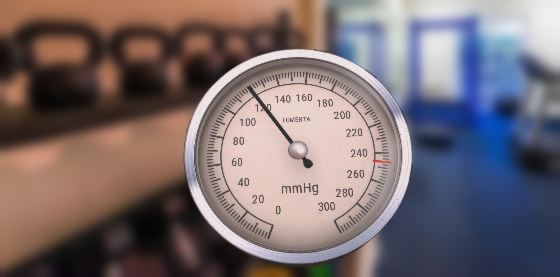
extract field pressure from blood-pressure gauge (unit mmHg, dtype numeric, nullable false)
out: 120 mmHg
